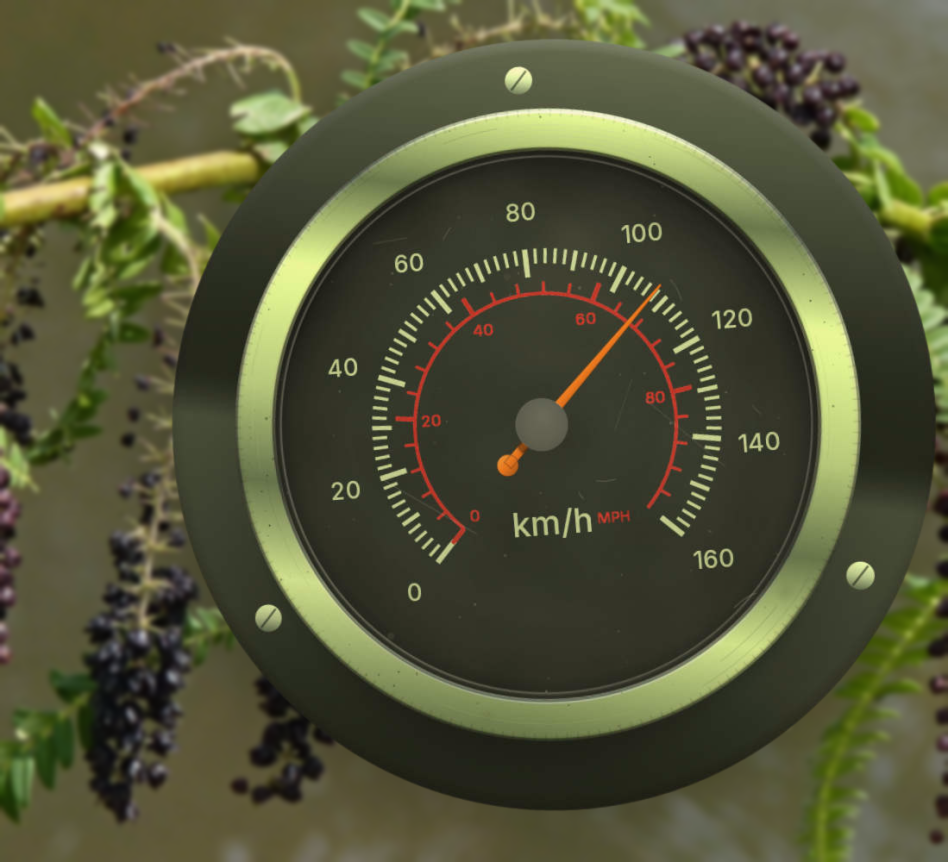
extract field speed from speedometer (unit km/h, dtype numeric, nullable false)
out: 108 km/h
